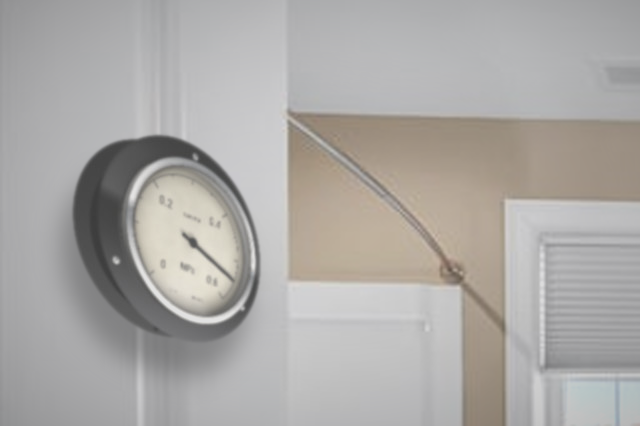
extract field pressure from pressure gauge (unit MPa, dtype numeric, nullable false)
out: 0.55 MPa
